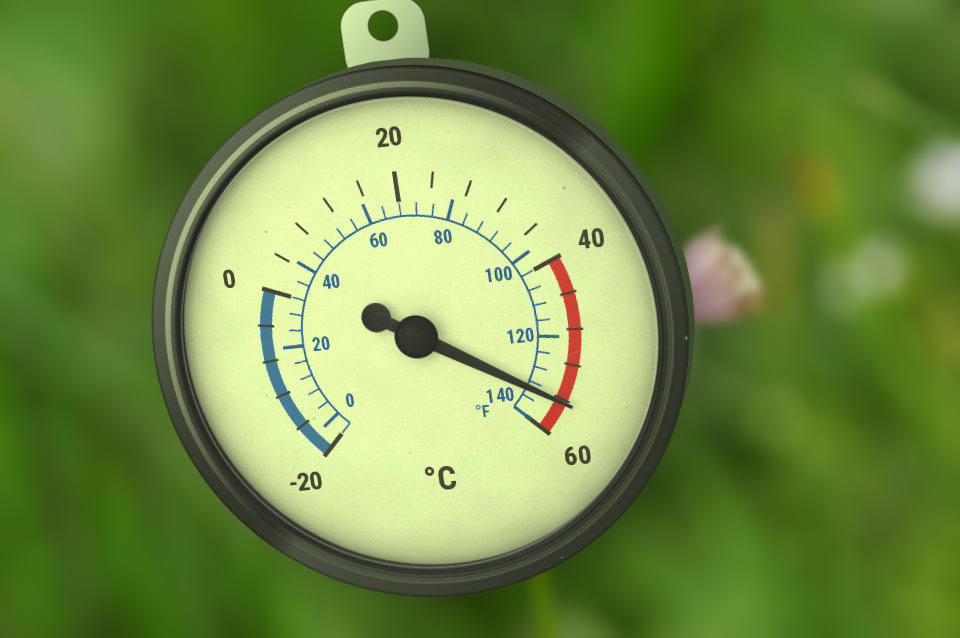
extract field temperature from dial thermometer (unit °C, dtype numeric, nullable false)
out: 56 °C
